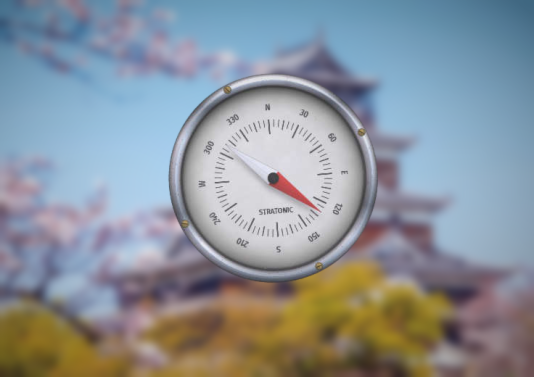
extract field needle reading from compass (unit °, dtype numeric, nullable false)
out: 130 °
